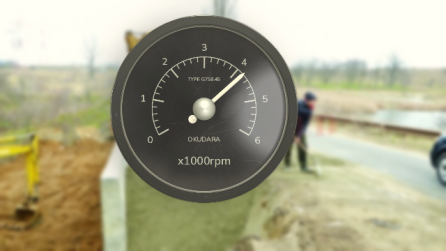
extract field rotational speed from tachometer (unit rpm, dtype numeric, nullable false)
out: 4200 rpm
